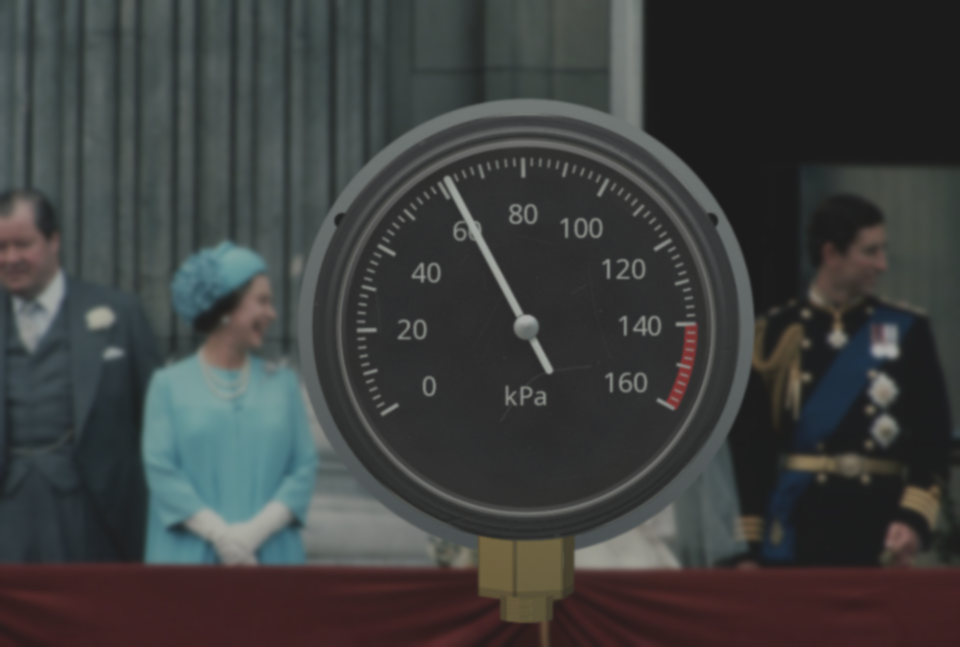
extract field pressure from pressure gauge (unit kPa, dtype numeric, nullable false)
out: 62 kPa
